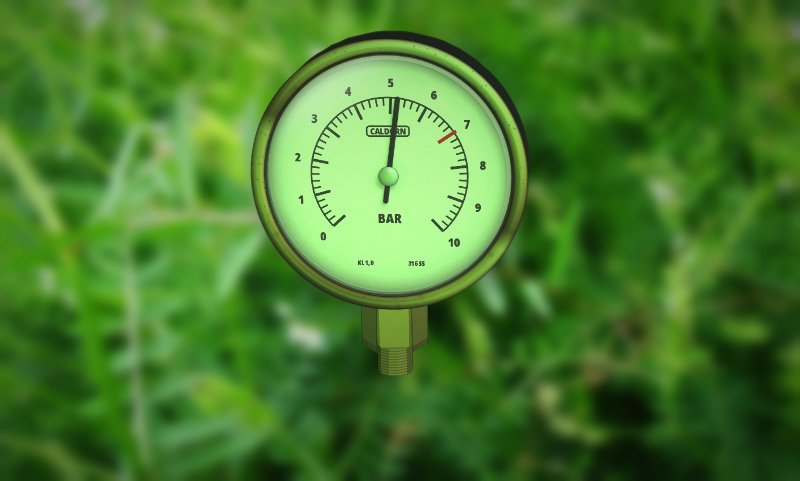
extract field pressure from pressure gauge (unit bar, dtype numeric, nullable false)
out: 5.2 bar
